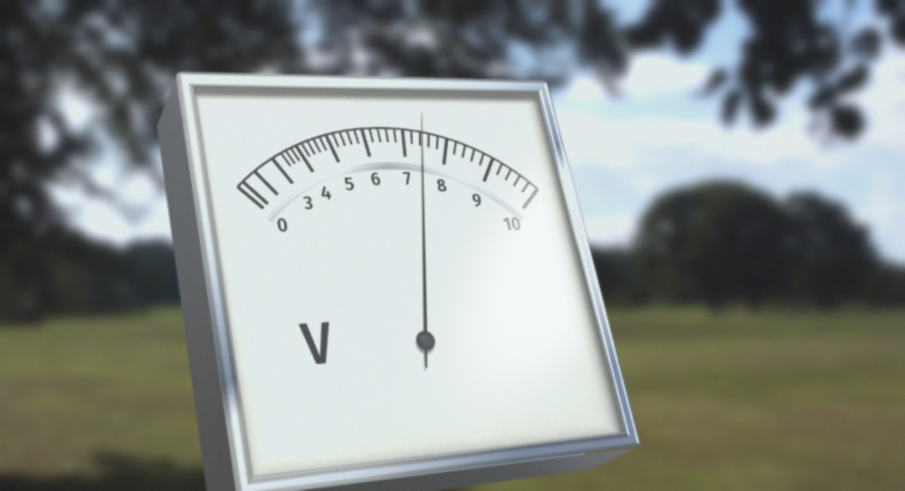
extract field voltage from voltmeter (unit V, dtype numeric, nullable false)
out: 7.4 V
